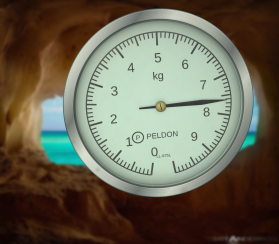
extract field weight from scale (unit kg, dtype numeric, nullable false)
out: 7.6 kg
